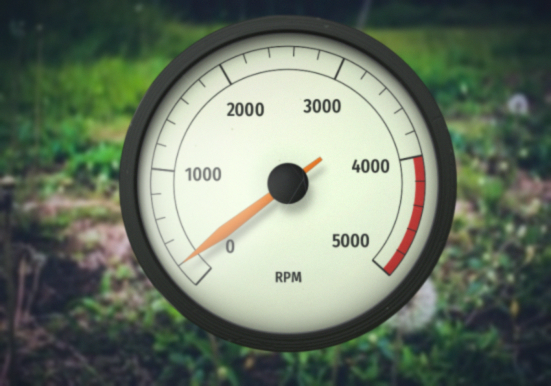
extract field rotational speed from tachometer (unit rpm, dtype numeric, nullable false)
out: 200 rpm
